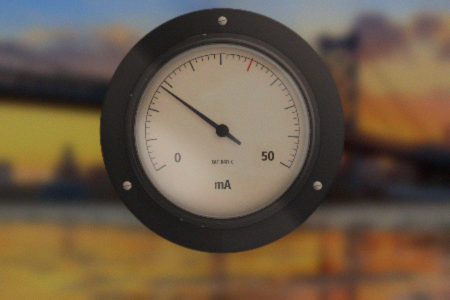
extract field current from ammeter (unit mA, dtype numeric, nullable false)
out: 14 mA
